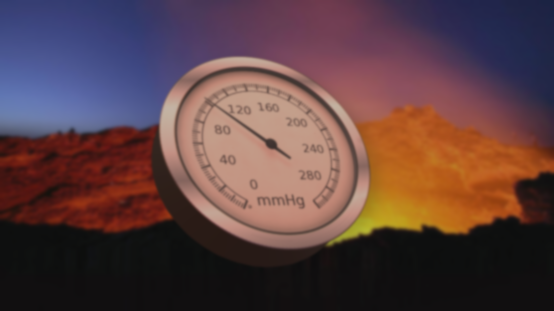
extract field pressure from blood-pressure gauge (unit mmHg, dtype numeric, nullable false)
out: 100 mmHg
